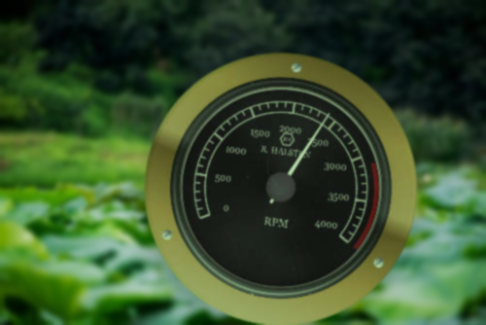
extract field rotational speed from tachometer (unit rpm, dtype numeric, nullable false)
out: 2400 rpm
